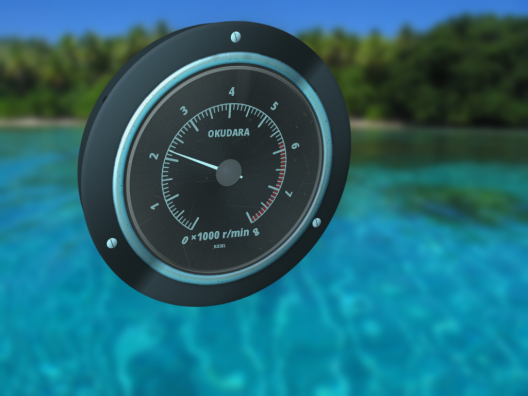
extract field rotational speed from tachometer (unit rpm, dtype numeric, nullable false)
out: 2200 rpm
